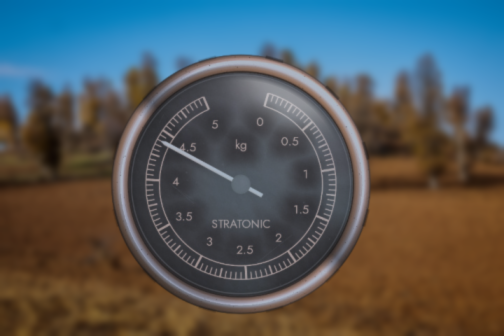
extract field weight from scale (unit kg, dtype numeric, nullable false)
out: 4.4 kg
